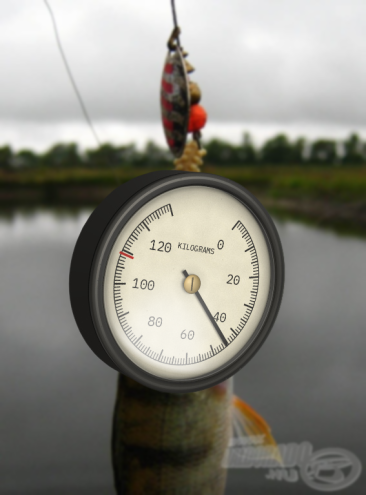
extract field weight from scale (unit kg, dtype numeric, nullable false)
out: 45 kg
